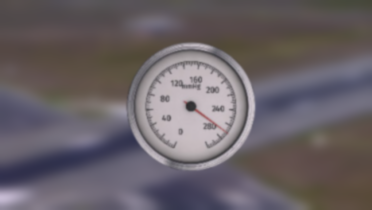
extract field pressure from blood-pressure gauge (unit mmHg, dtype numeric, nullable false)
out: 270 mmHg
